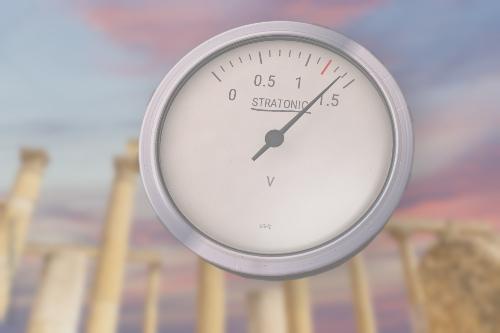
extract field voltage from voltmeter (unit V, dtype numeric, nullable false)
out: 1.4 V
